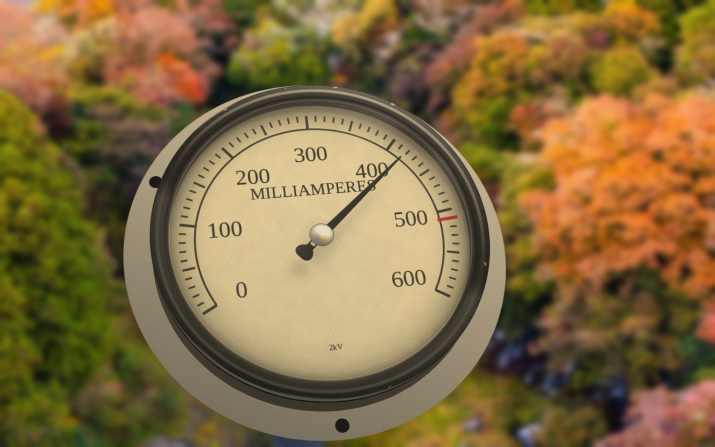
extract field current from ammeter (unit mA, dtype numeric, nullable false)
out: 420 mA
